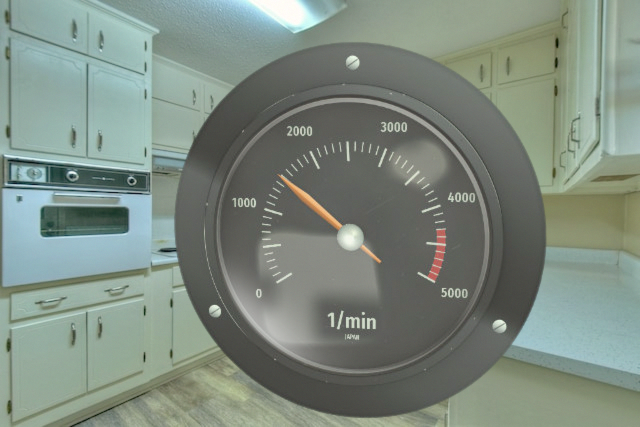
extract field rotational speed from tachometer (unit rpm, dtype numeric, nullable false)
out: 1500 rpm
